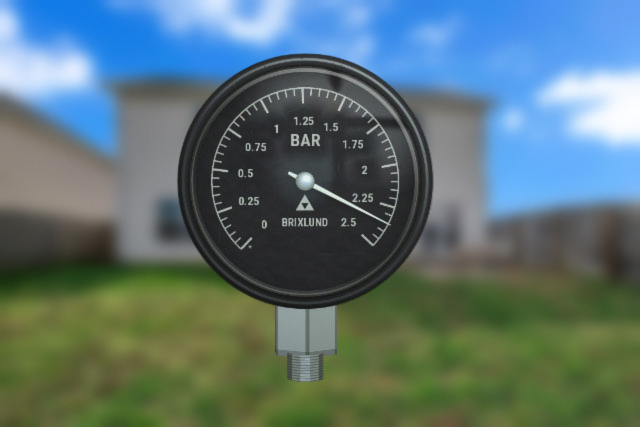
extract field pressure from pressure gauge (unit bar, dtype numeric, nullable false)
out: 2.35 bar
